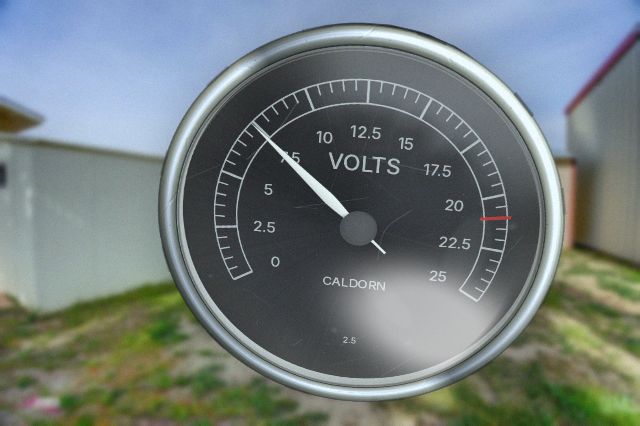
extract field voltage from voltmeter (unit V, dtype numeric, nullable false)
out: 7.5 V
